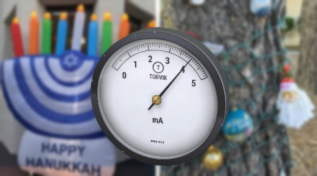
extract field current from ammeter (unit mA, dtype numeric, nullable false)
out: 4 mA
